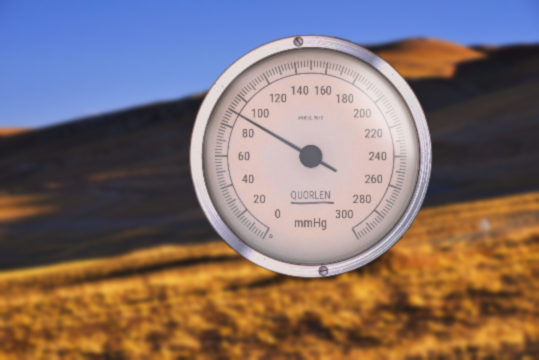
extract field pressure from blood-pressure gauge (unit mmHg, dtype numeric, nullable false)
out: 90 mmHg
